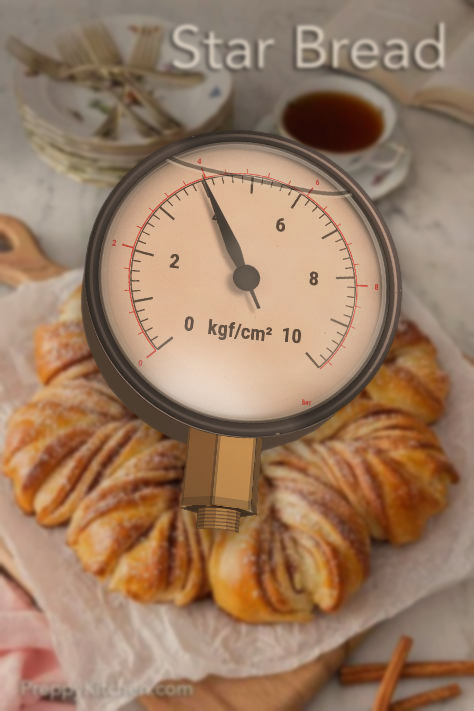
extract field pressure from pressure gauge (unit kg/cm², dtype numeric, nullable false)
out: 4 kg/cm²
